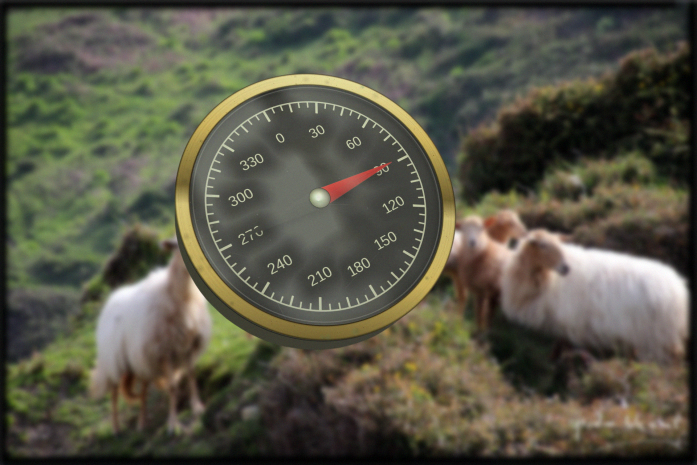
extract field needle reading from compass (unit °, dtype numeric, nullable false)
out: 90 °
